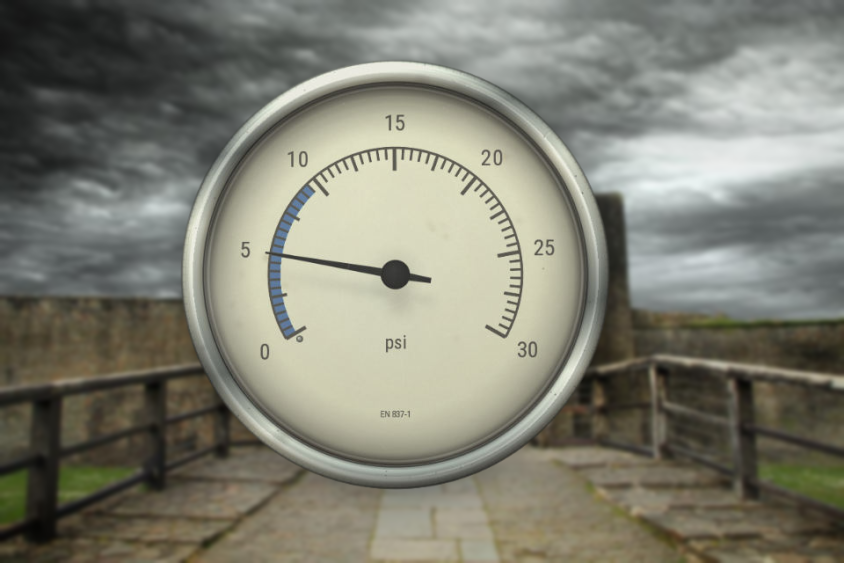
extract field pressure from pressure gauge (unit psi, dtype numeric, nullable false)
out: 5 psi
